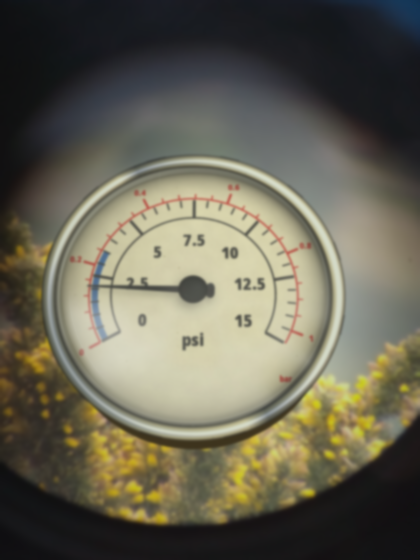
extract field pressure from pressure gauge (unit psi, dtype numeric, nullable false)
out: 2 psi
